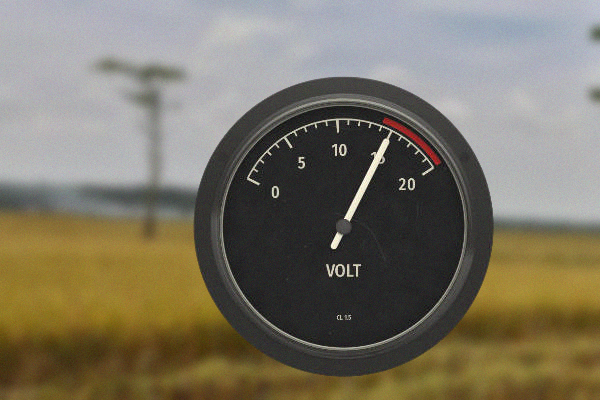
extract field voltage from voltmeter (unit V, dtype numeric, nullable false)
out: 15 V
